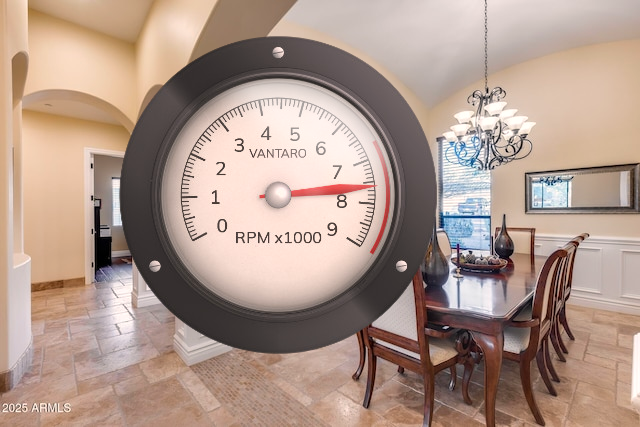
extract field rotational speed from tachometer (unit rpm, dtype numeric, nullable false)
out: 7600 rpm
